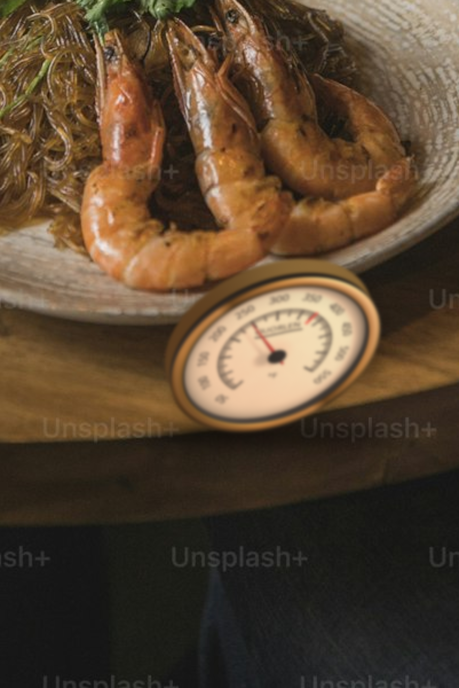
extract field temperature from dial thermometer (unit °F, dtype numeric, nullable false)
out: 250 °F
